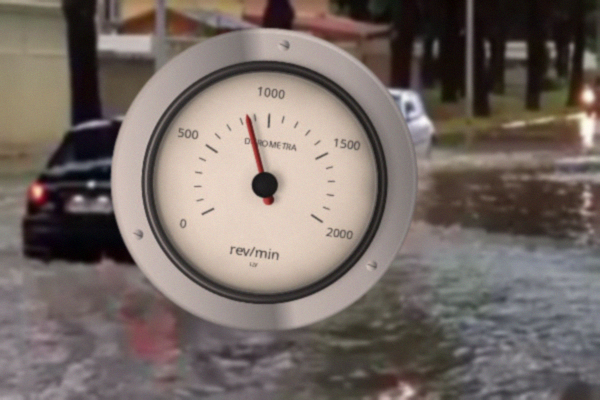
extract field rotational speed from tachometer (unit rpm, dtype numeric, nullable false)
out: 850 rpm
